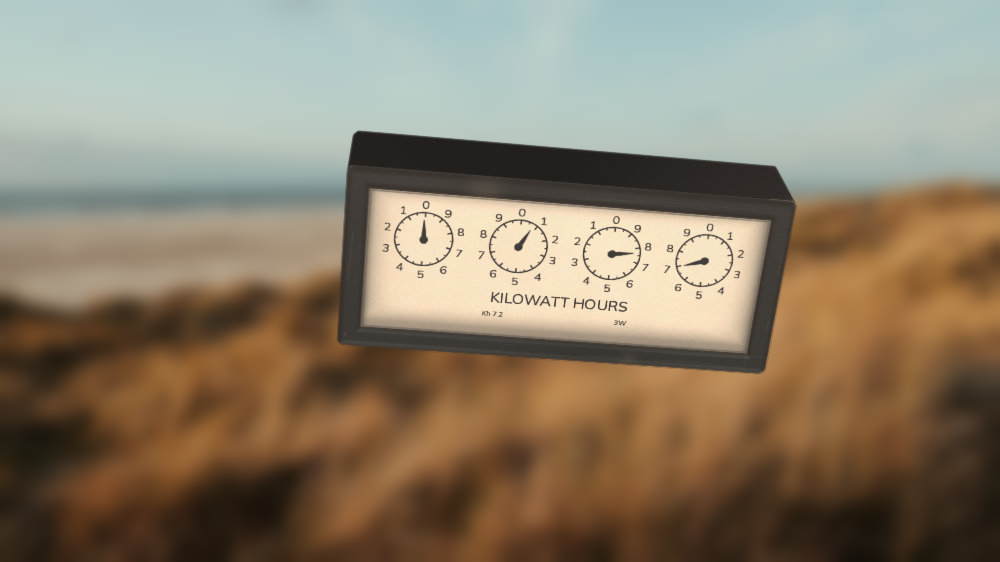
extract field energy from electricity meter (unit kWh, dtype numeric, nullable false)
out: 77 kWh
